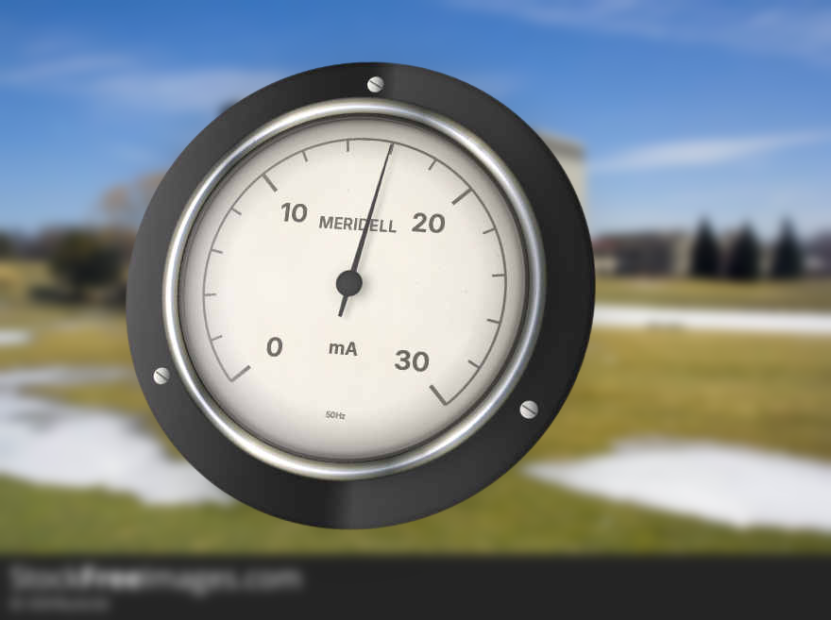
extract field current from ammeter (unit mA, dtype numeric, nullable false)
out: 16 mA
